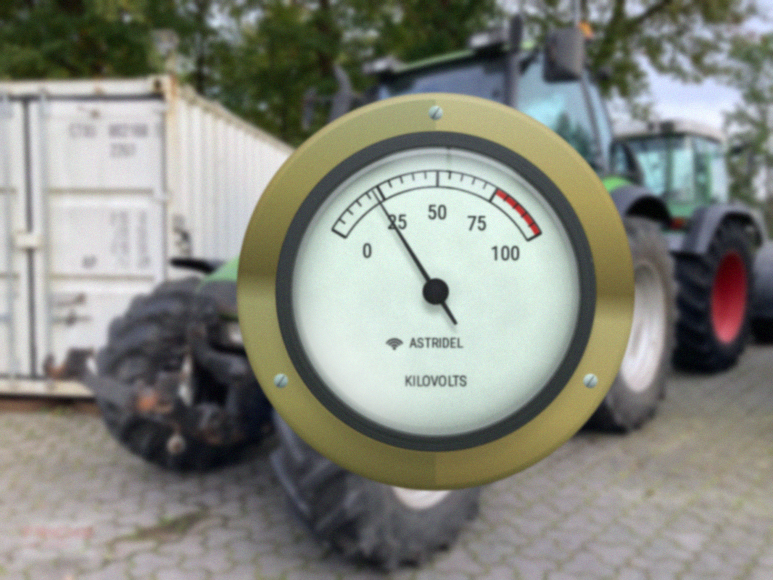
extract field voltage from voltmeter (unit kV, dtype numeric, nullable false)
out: 22.5 kV
